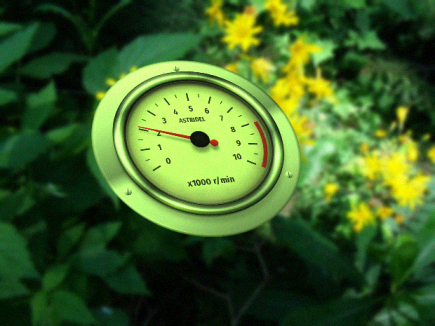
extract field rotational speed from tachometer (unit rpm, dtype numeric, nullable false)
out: 2000 rpm
